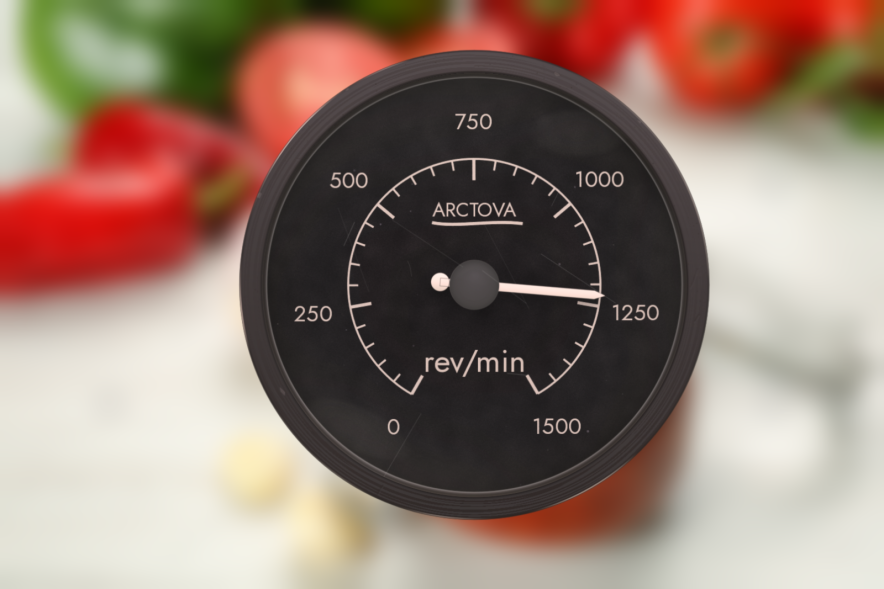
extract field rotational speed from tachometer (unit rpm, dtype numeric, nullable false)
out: 1225 rpm
